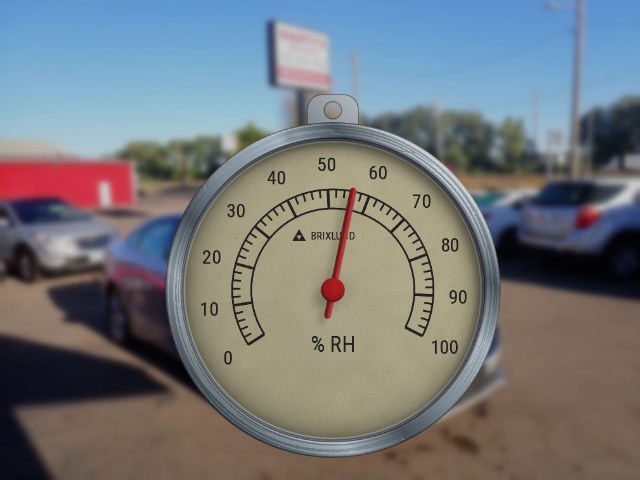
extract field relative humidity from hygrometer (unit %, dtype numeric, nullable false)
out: 56 %
